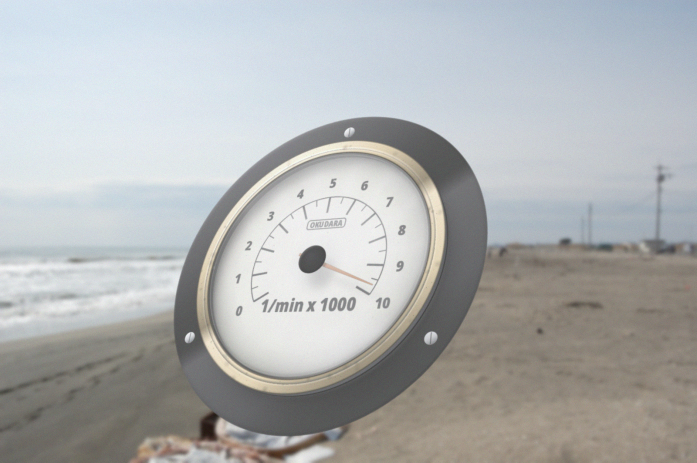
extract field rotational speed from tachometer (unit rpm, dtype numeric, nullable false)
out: 9750 rpm
